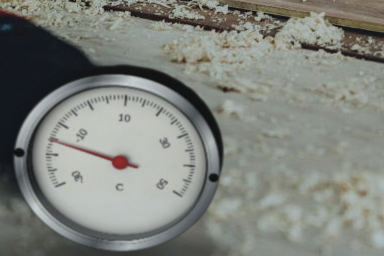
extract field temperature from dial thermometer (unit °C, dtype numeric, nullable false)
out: -15 °C
